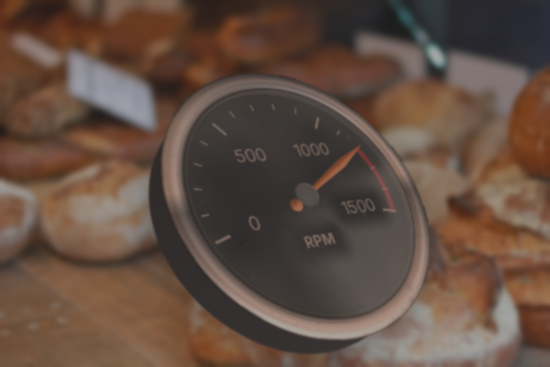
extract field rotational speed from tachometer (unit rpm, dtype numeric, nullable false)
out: 1200 rpm
